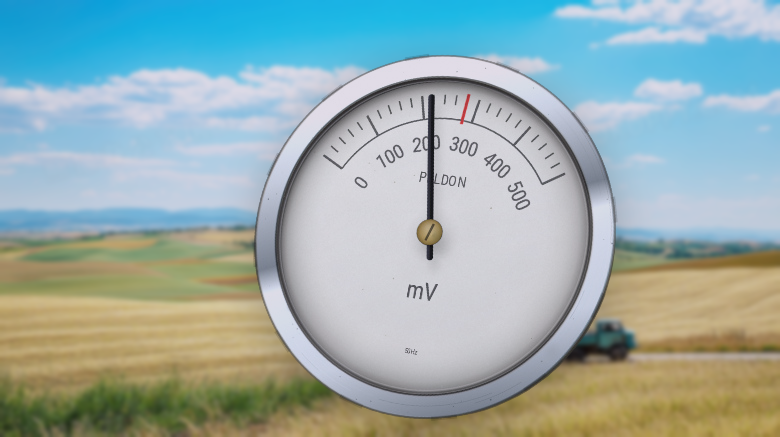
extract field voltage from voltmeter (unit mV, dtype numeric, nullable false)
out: 220 mV
